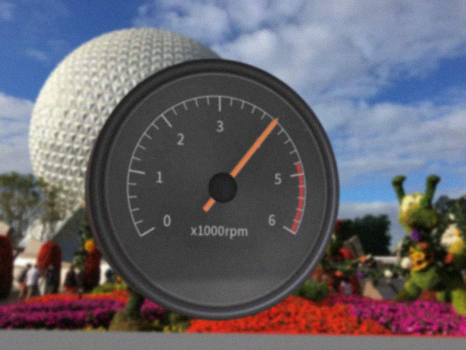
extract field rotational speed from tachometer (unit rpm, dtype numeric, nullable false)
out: 4000 rpm
